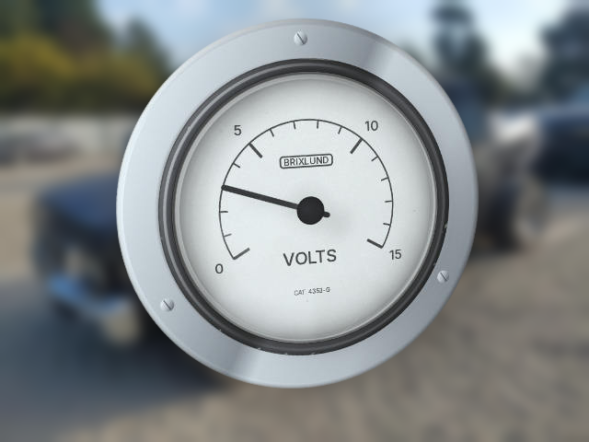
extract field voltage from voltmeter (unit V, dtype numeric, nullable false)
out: 3 V
